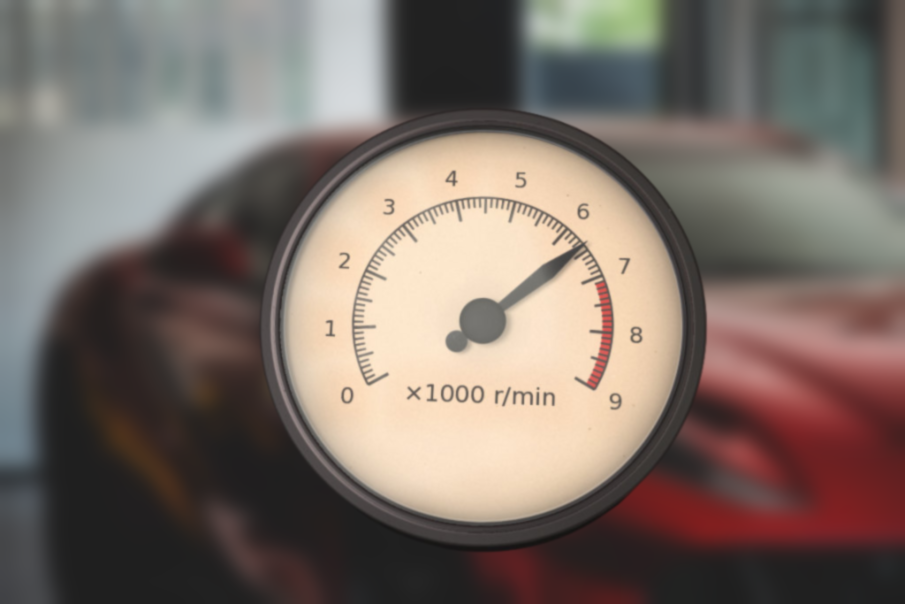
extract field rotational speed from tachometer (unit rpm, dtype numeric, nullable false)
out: 6400 rpm
